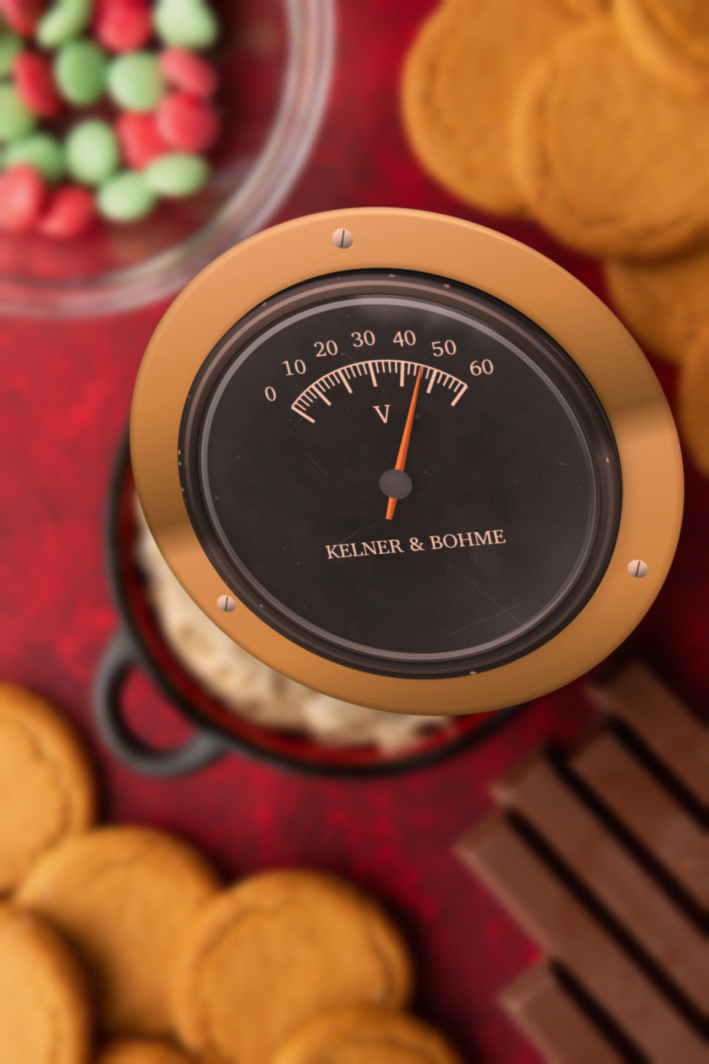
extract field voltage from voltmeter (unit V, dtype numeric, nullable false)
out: 46 V
